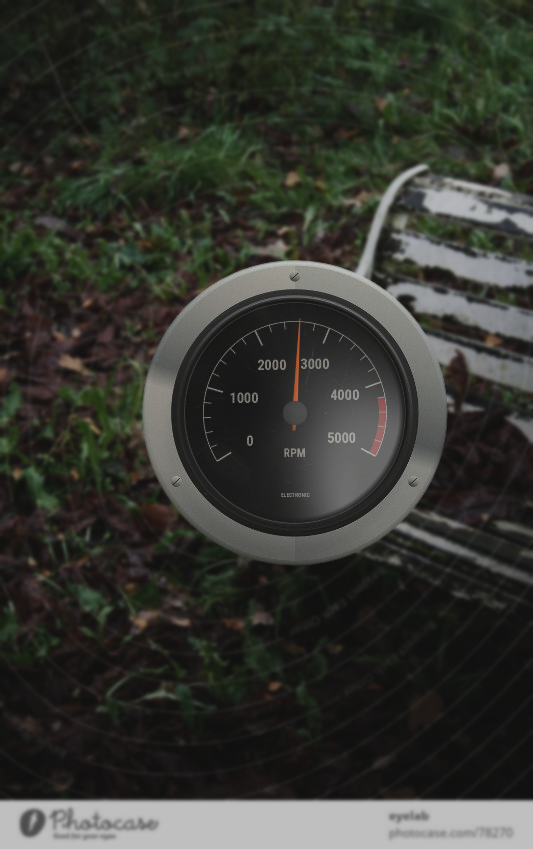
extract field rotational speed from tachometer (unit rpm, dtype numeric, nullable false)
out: 2600 rpm
